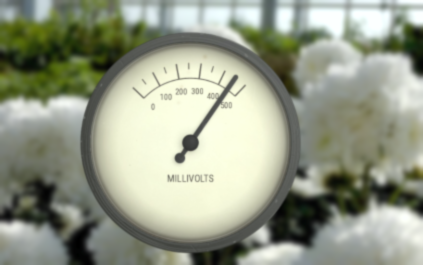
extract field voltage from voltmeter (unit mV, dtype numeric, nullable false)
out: 450 mV
